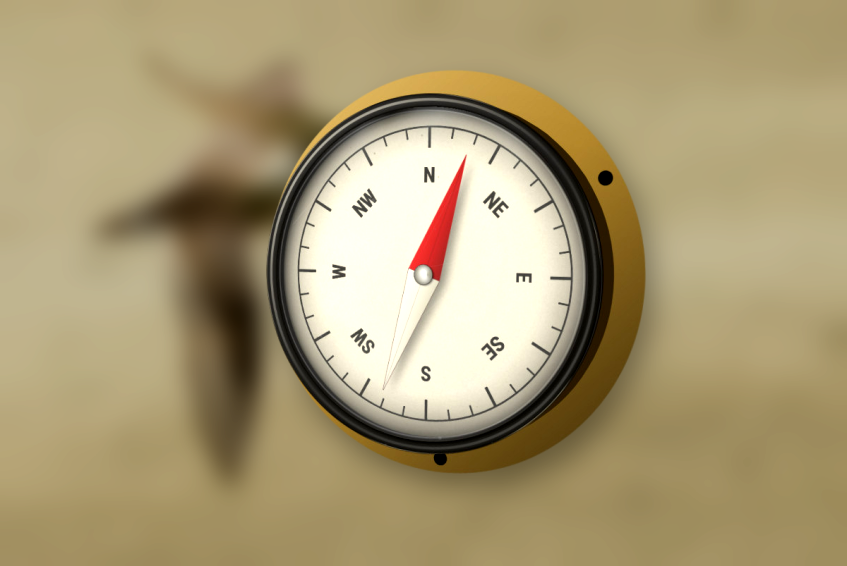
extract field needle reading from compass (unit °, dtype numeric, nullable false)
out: 20 °
